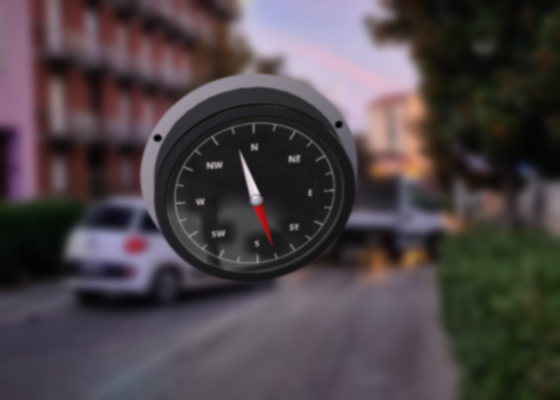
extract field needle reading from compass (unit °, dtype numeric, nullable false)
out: 165 °
